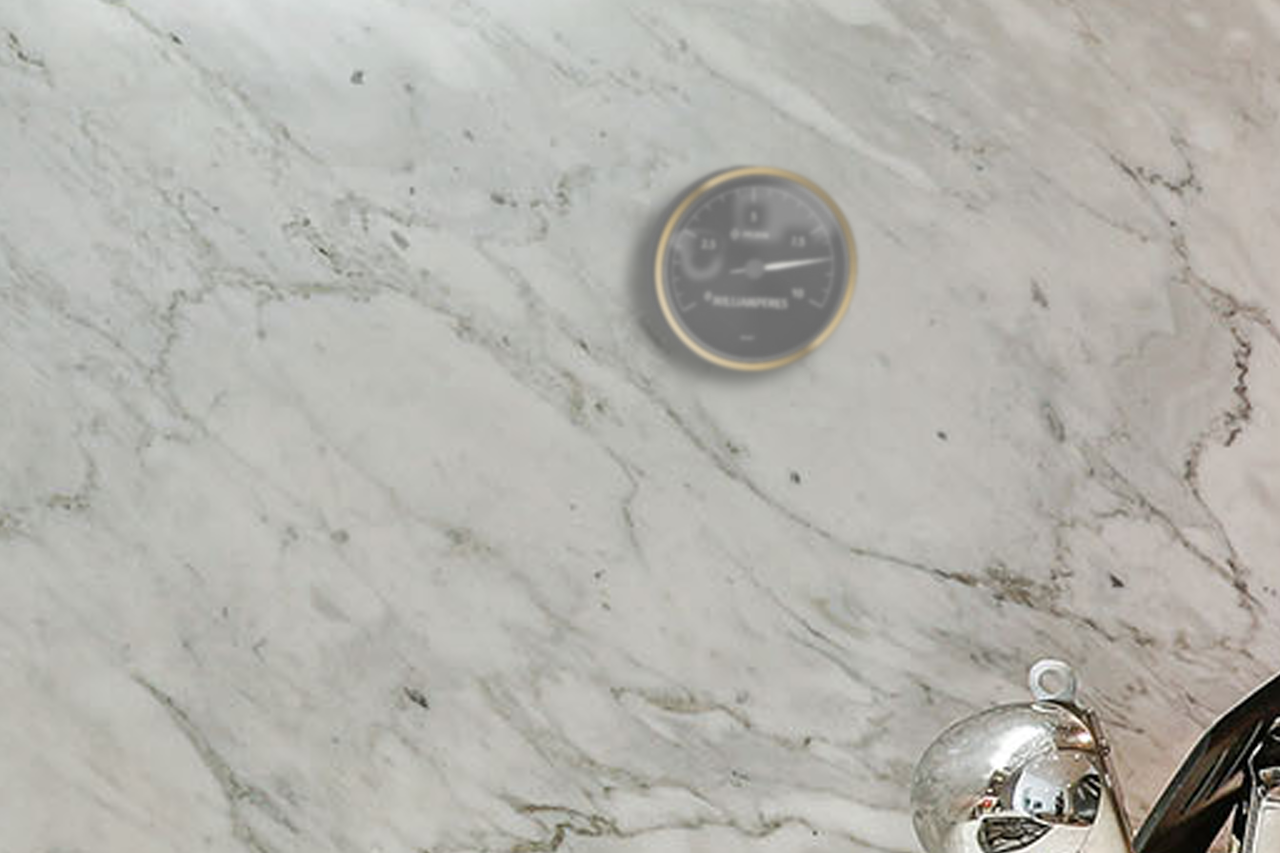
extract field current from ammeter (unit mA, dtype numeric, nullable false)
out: 8.5 mA
